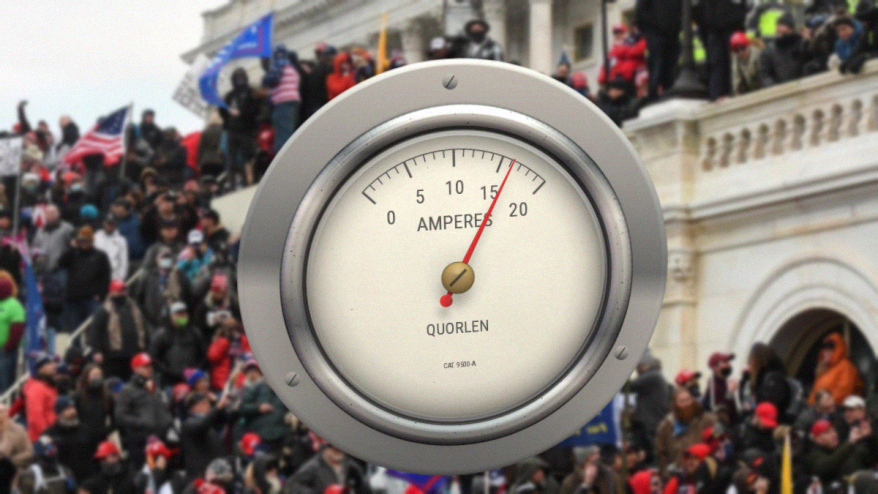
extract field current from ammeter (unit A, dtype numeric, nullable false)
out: 16 A
